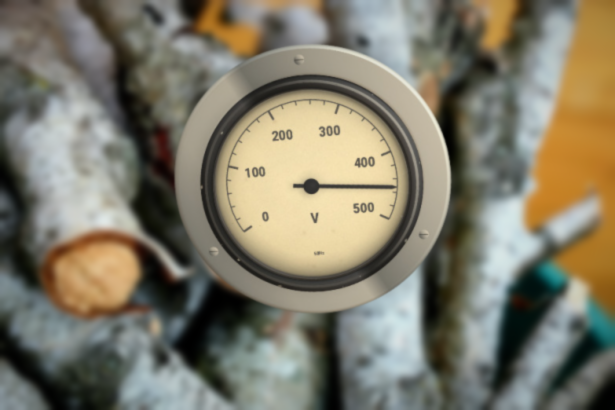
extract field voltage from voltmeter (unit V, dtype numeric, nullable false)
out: 450 V
